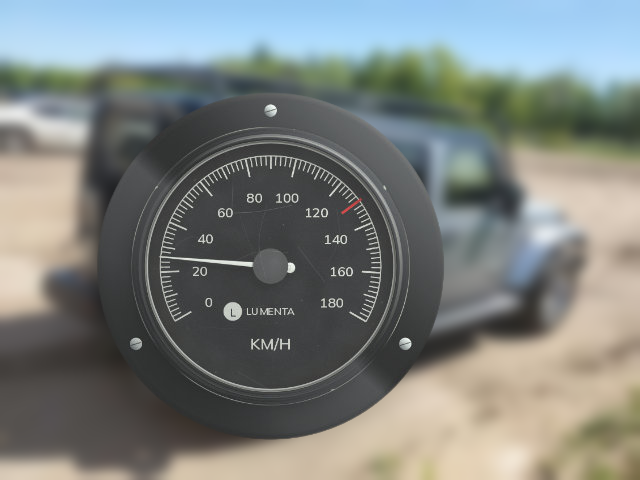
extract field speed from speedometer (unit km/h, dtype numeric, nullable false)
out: 26 km/h
